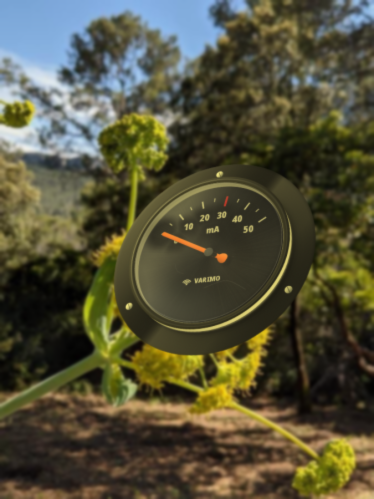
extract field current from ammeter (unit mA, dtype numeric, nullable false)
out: 0 mA
